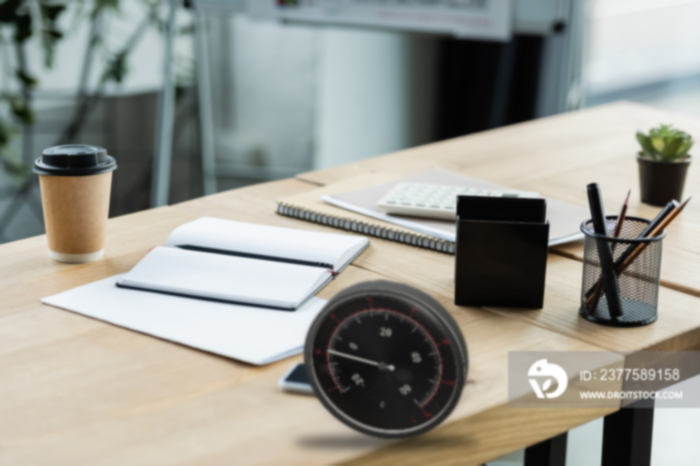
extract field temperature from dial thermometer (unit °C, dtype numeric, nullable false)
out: -5 °C
